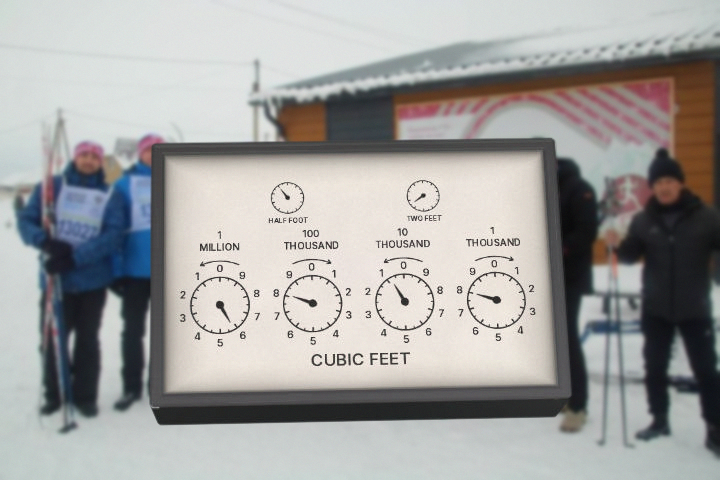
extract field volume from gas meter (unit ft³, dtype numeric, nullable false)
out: 580800 ft³
